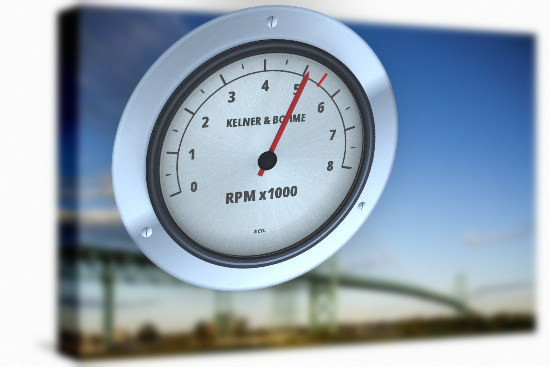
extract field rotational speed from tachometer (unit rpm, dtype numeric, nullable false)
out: 5000 rpm
